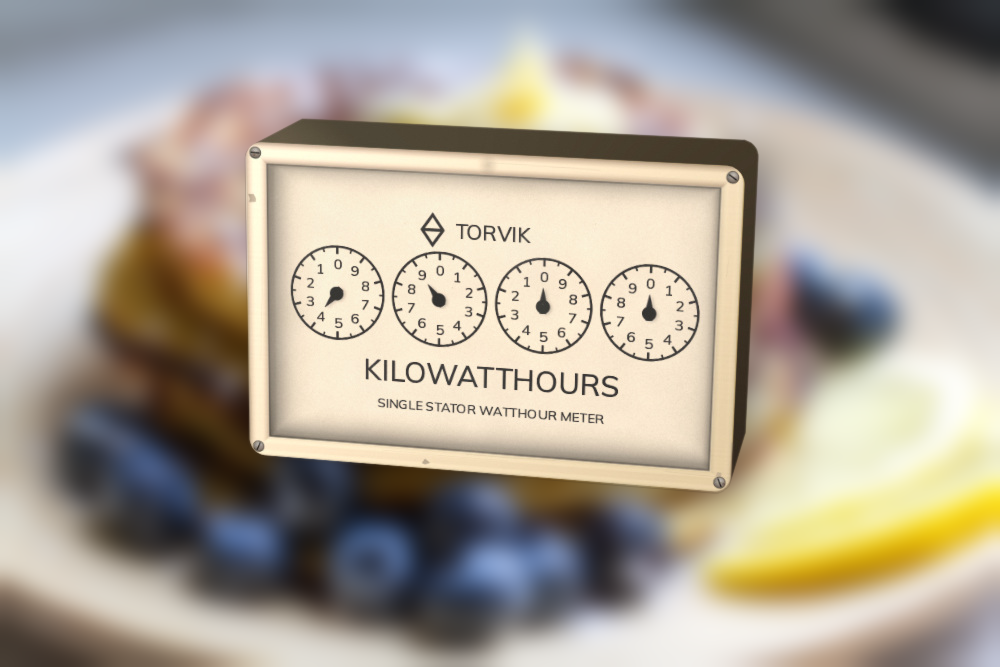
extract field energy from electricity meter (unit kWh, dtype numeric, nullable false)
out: 3900 kWh
